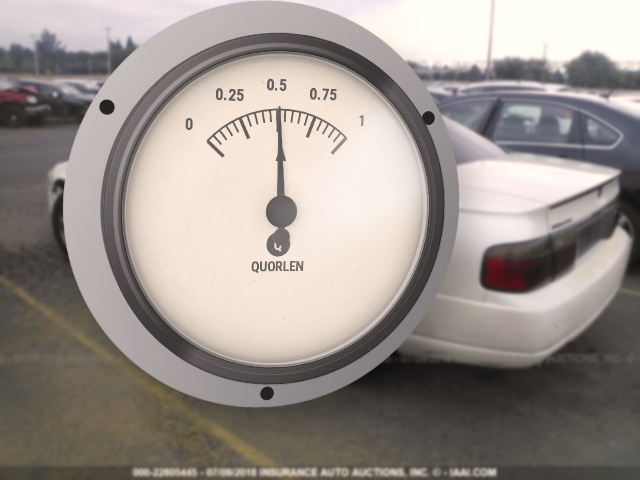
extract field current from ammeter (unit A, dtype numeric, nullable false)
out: 0.5 A
